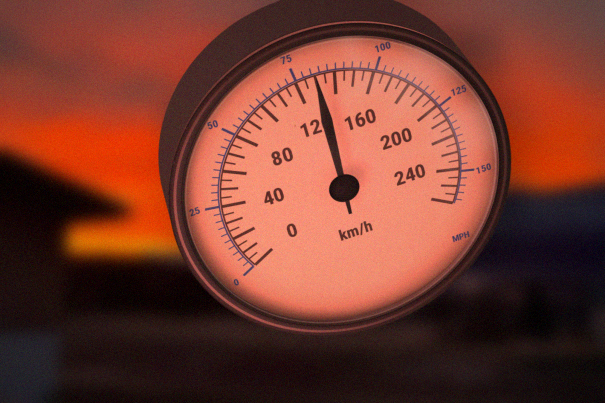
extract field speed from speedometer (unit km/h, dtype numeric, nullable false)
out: 130 km/h
